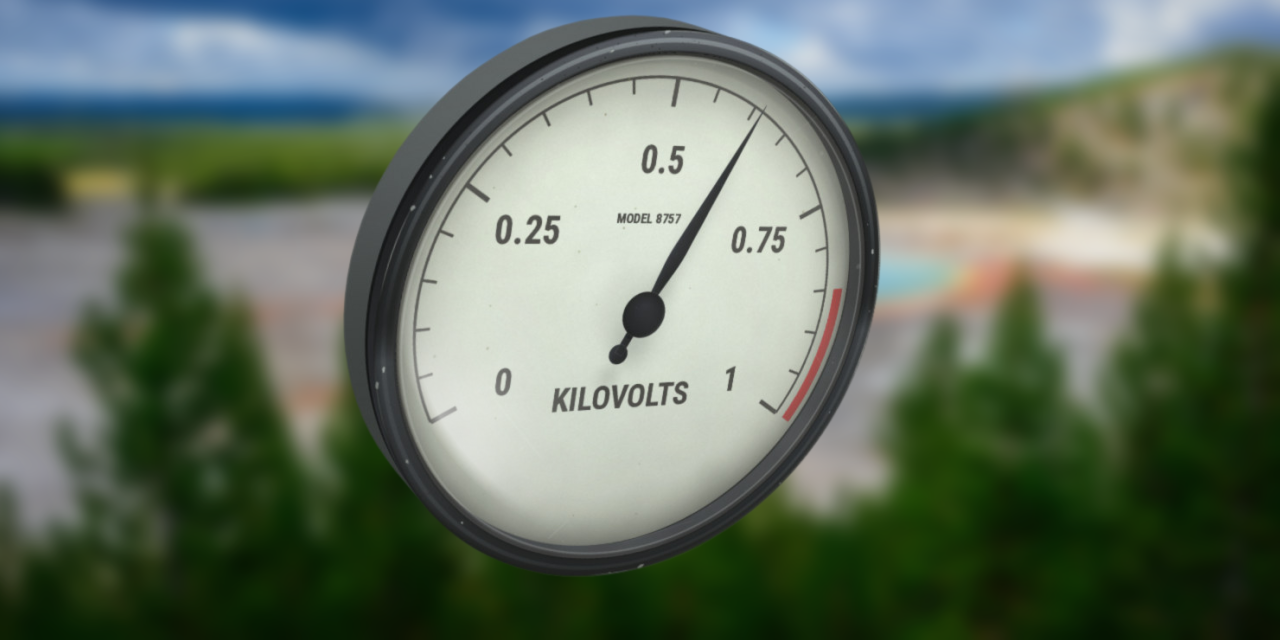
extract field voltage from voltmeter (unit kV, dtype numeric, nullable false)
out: 0.6 kV
